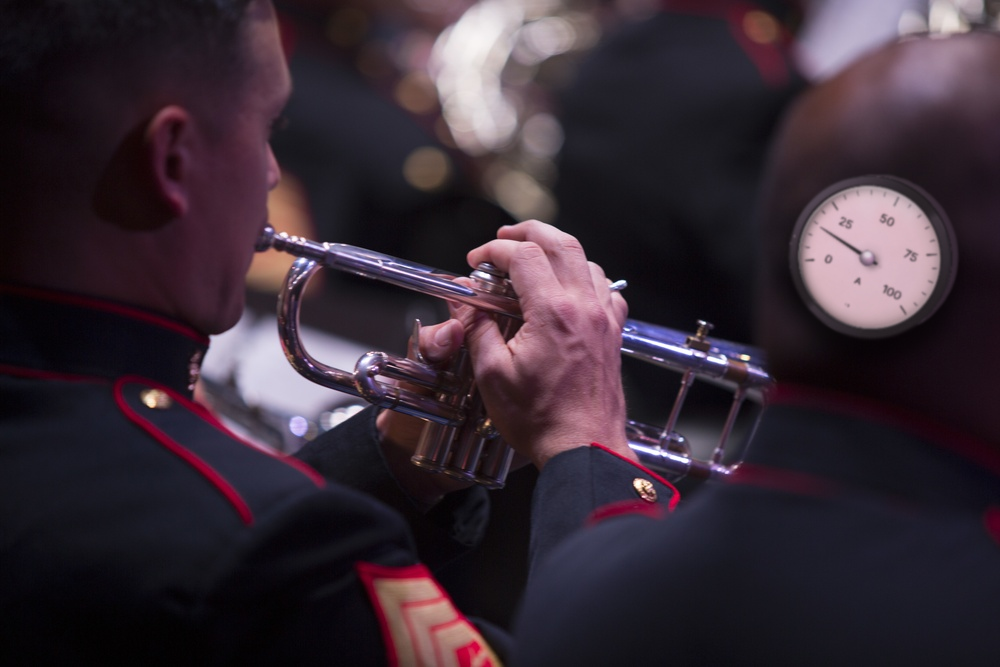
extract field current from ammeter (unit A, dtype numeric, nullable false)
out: 15 A
